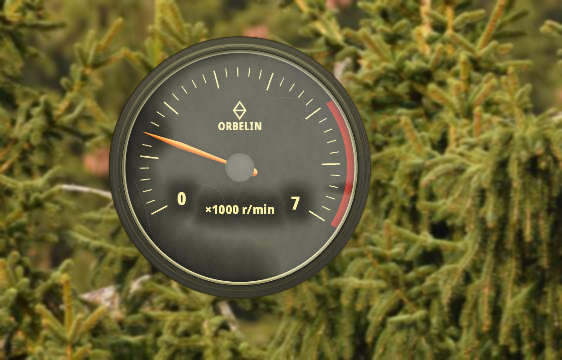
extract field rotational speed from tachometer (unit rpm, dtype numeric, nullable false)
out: 1400 rpm
